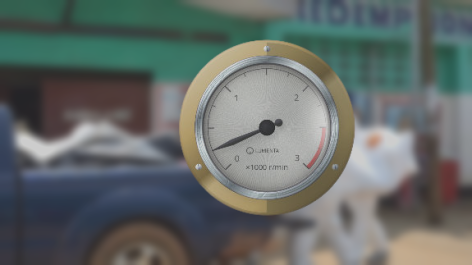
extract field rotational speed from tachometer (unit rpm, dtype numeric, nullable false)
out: 250 rpm
